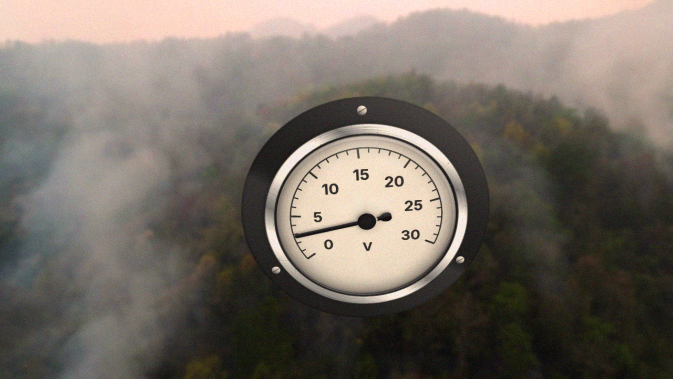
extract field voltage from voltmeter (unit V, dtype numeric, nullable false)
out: 3 V
